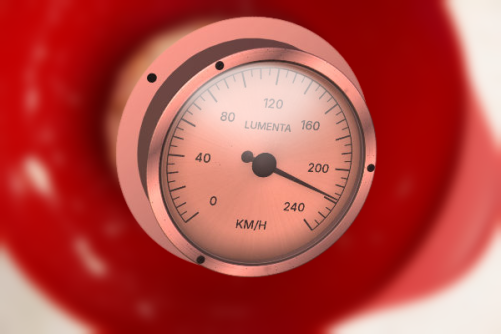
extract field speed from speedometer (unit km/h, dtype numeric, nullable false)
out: 217.5 km/h
